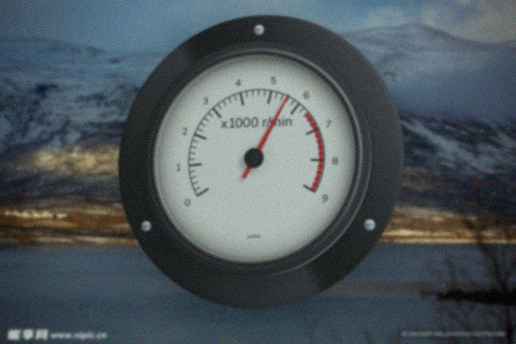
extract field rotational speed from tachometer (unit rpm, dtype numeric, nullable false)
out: 5600 rpm
